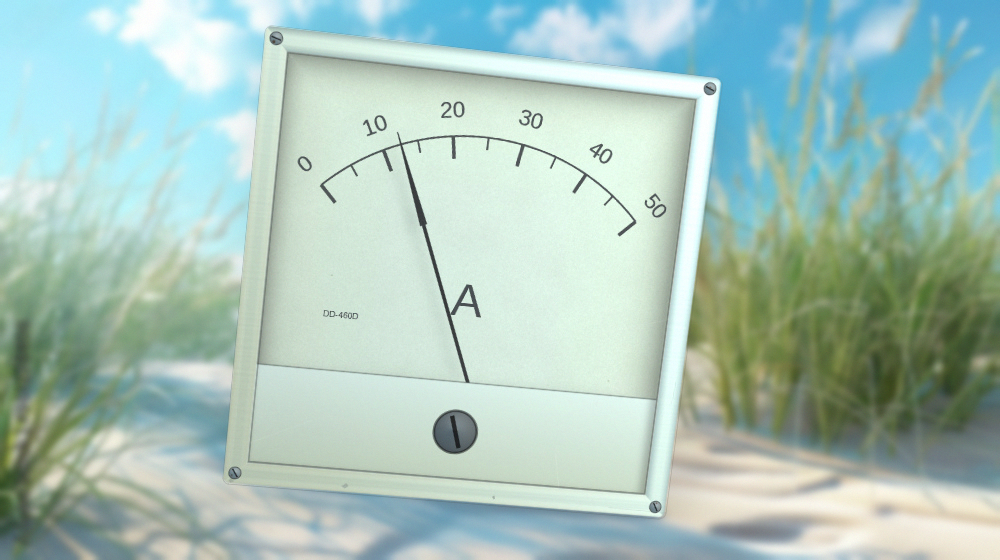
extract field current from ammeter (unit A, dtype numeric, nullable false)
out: 12.5 A
